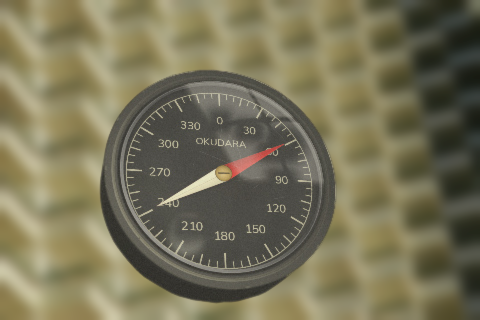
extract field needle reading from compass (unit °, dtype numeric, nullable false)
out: 60 °
